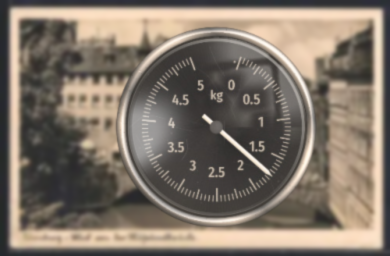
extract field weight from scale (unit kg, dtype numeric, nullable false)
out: 1.75 kg
